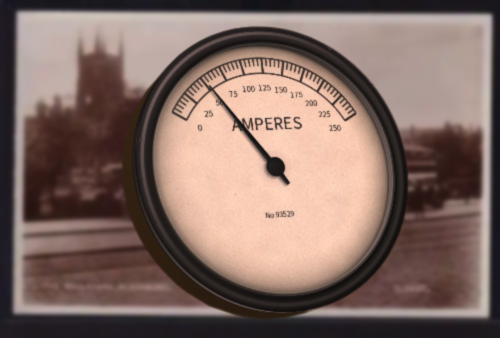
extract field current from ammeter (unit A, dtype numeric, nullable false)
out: 50 A
